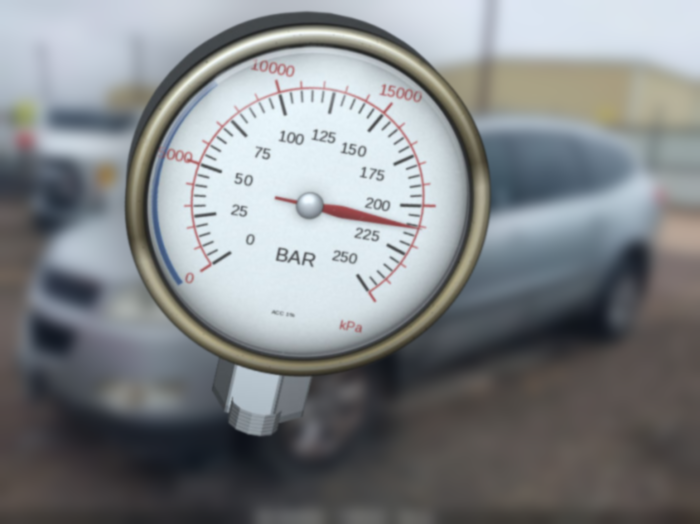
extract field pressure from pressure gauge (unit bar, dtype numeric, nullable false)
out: 210 bar
